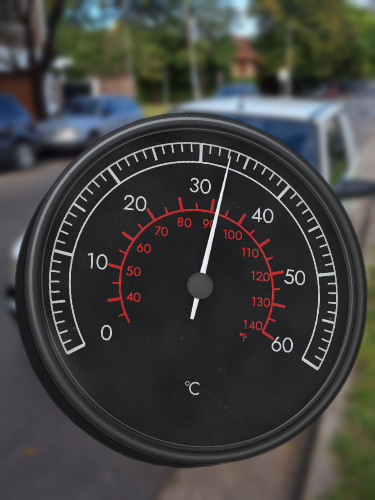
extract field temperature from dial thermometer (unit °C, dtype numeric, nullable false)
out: 33 °C
